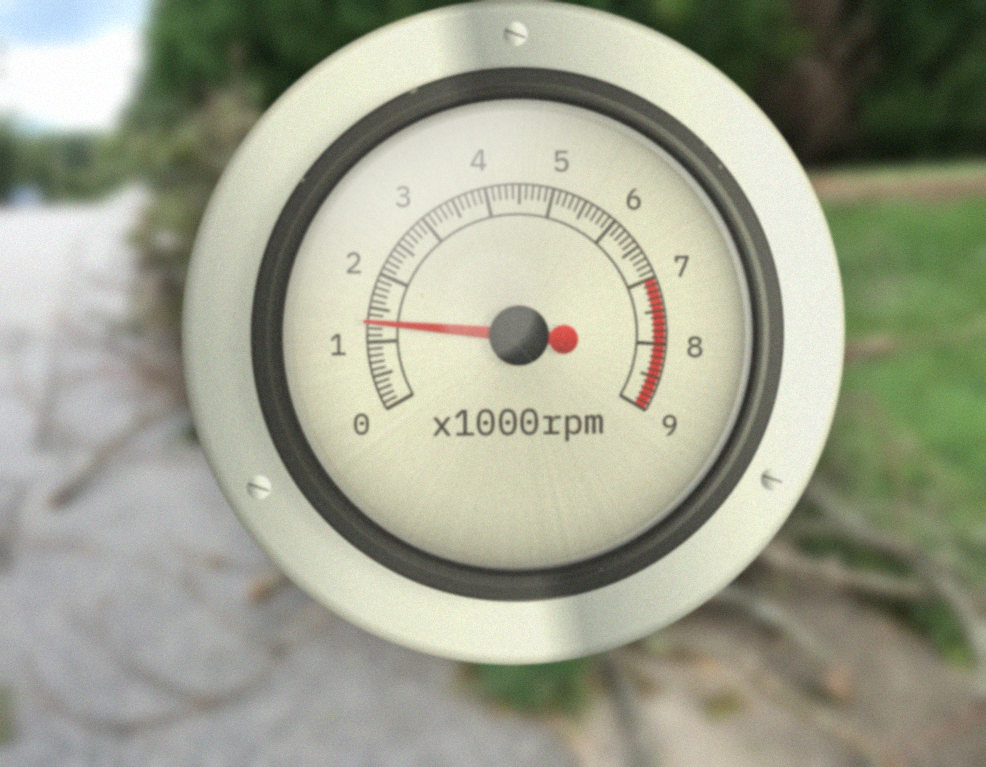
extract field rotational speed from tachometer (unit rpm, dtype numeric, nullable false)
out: 1300 rpm
